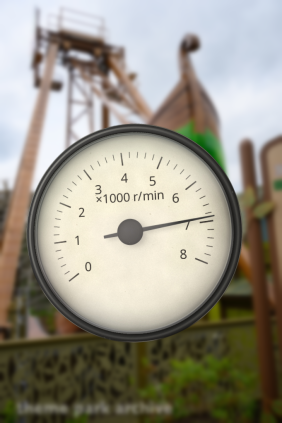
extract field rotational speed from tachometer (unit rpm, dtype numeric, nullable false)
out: 6900 rpm
